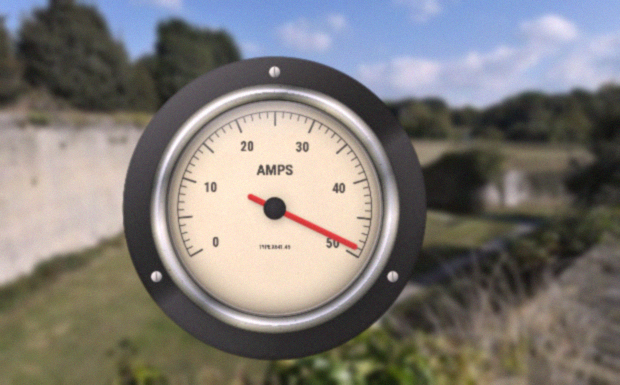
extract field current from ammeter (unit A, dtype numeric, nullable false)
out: 49 A
